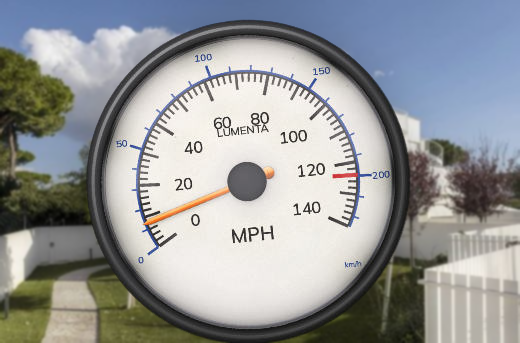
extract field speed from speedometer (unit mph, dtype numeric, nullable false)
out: 8 mph
